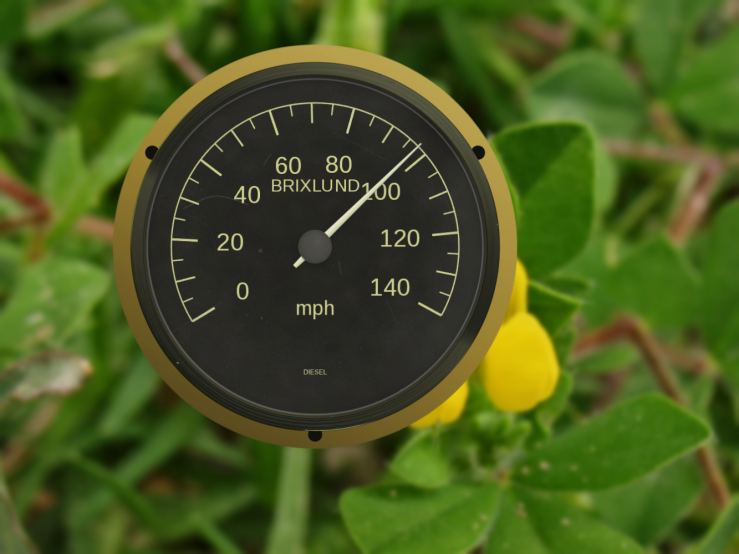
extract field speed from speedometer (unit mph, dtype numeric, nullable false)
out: 97.5 mph
